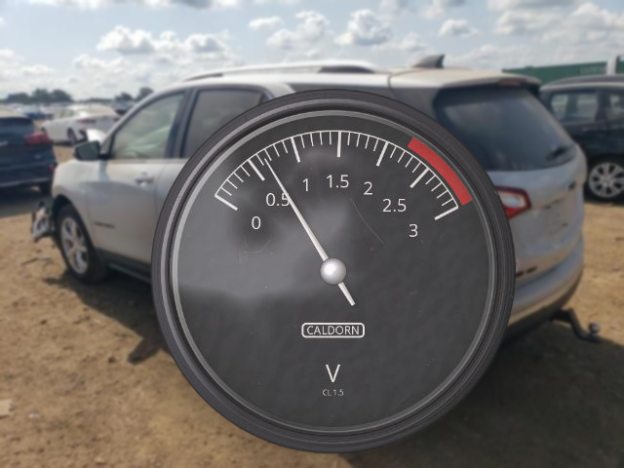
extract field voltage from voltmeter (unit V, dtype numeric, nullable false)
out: 0.65 V
